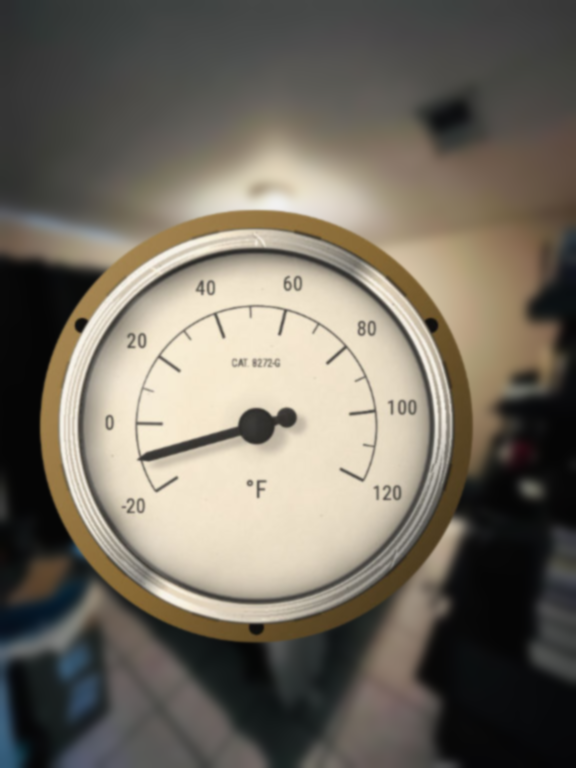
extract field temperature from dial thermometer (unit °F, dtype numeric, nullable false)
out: -10 °F
